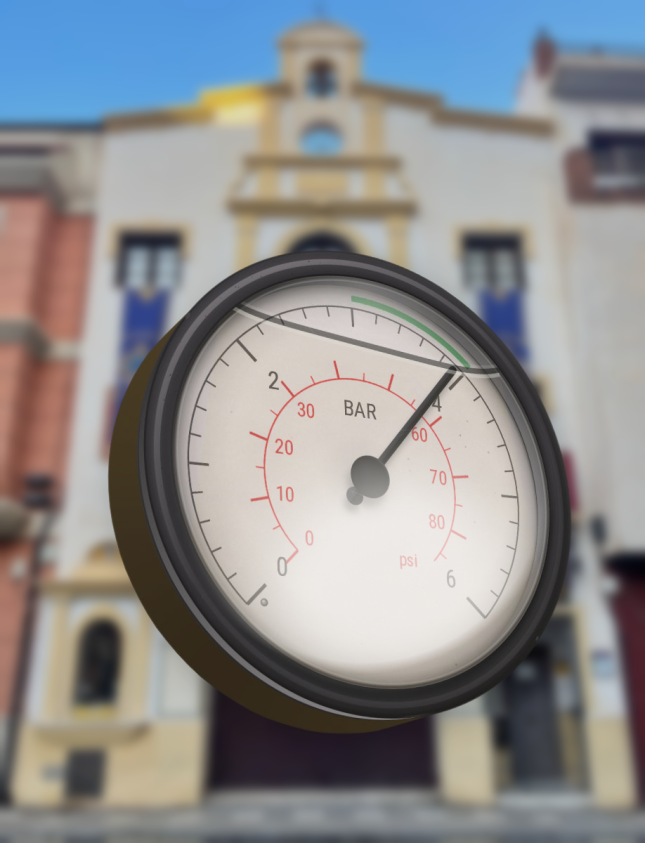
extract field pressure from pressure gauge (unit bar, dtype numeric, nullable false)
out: 3.9 bar
